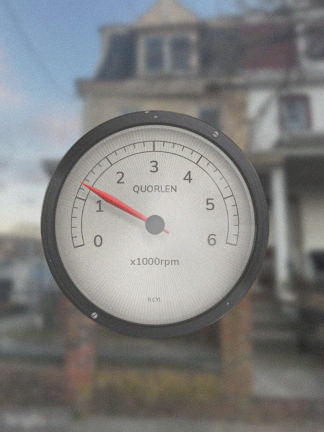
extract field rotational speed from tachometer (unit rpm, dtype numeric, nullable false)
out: 1300 rpm
